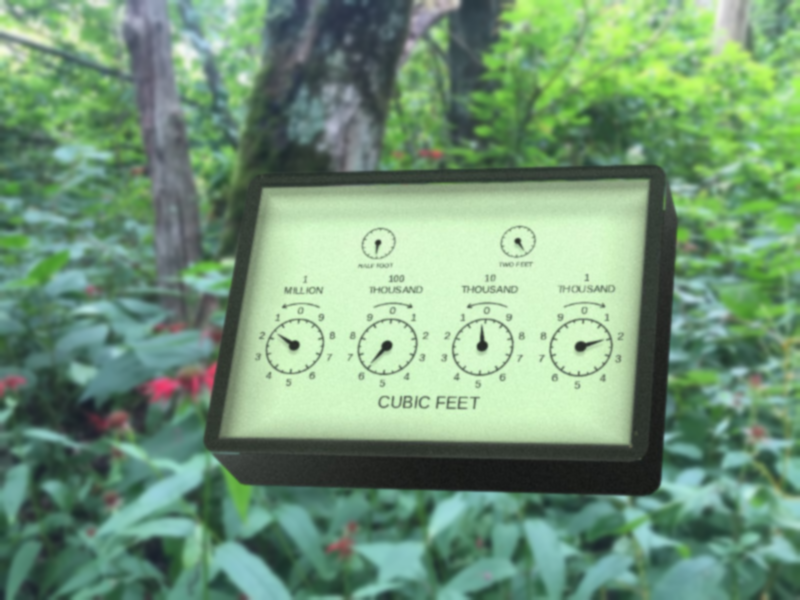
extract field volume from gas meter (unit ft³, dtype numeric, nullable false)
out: 160200 ft³
